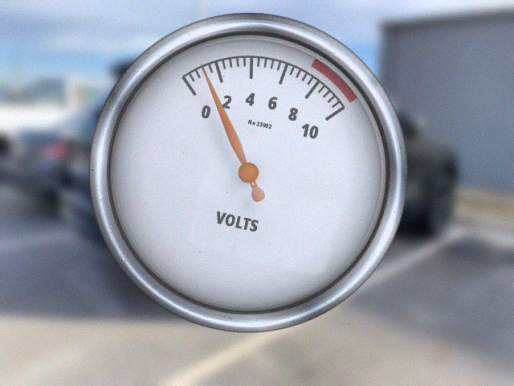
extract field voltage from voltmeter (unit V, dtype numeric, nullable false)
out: 1.2 V
